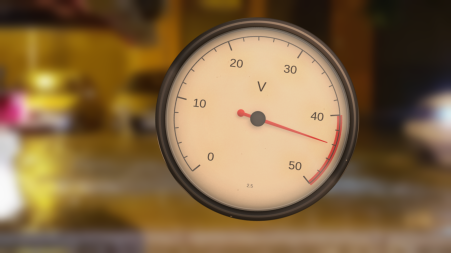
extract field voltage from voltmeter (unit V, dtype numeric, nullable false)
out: 44 V
